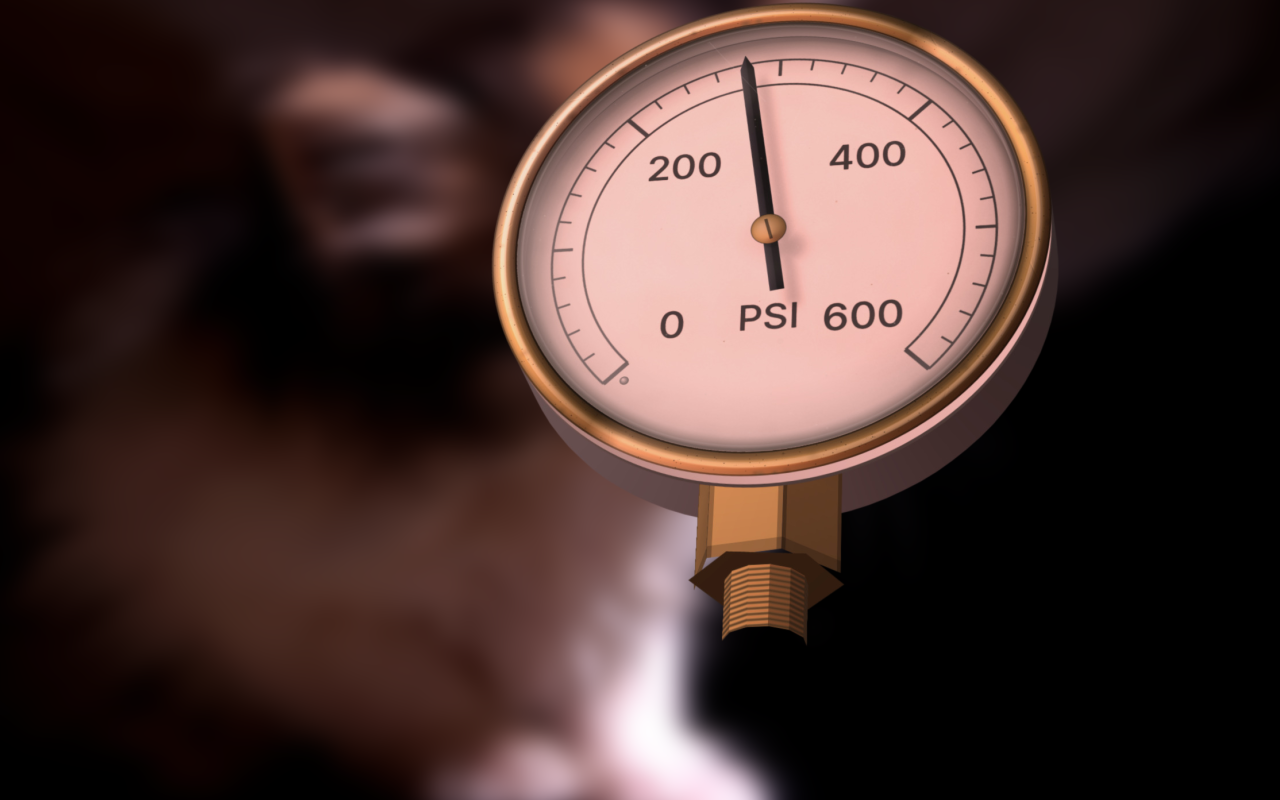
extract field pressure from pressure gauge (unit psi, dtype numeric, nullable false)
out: 280 psi
